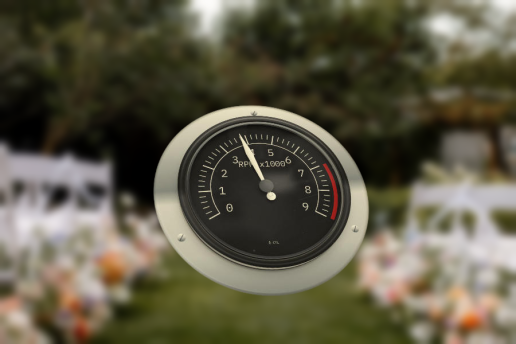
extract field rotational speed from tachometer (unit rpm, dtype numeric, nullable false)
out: 3800 rpm
